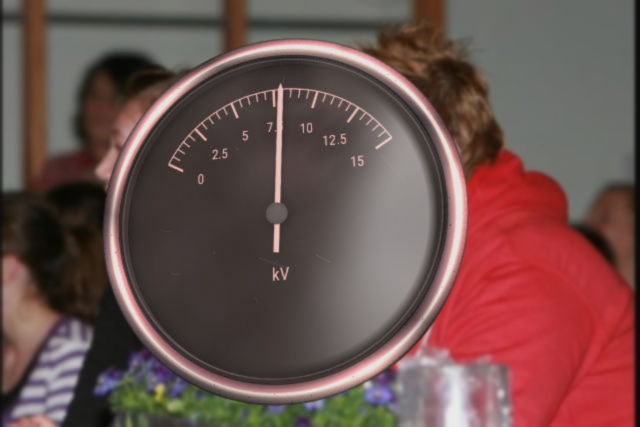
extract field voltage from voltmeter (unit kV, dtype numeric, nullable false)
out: 8 kV
